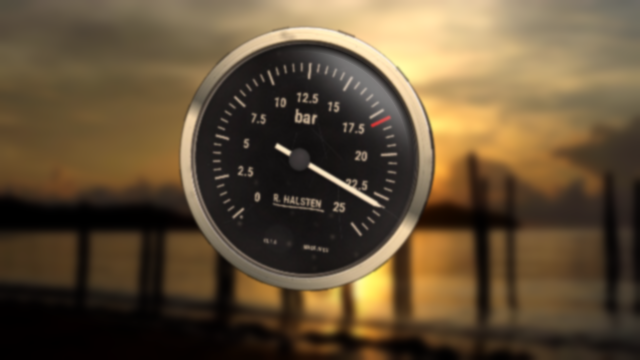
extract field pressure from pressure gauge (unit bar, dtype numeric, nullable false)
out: 23 bar
